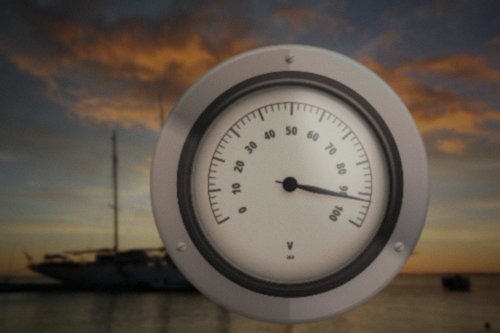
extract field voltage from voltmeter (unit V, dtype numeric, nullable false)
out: 92 V
